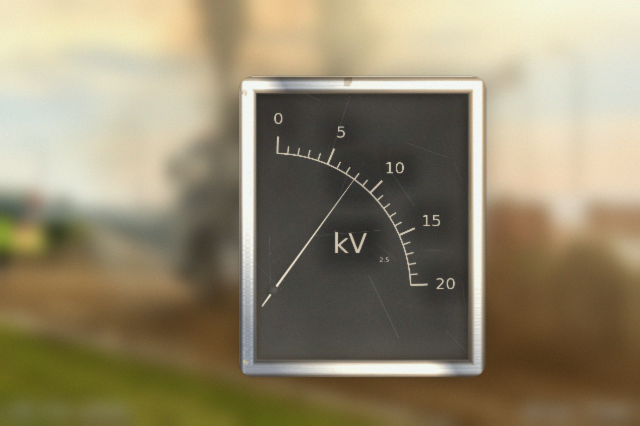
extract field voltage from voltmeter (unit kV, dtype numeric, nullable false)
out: 8 kV
